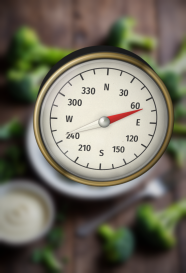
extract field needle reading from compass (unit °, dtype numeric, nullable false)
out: 67.5 °
